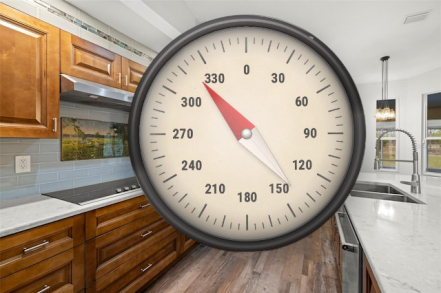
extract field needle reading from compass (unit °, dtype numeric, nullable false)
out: 320 °
